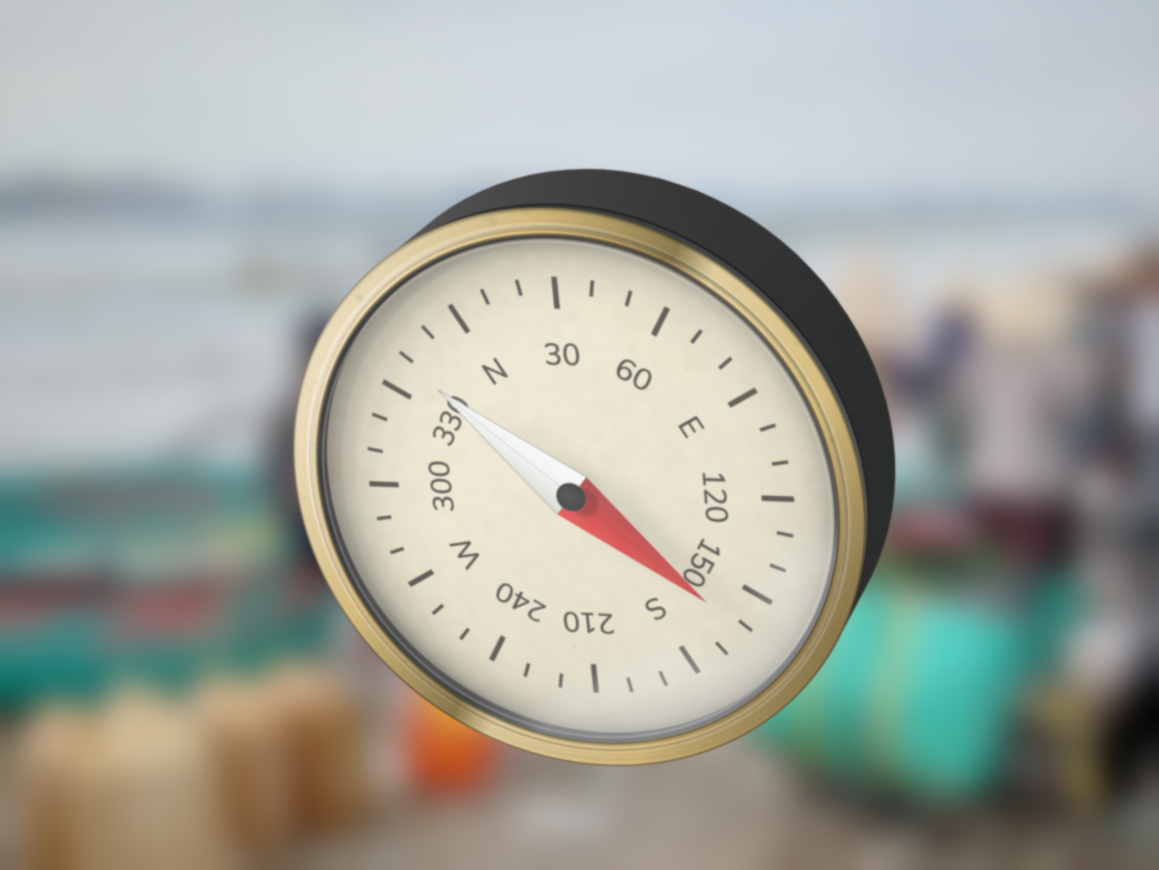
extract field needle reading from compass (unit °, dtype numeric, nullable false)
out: 160 °
